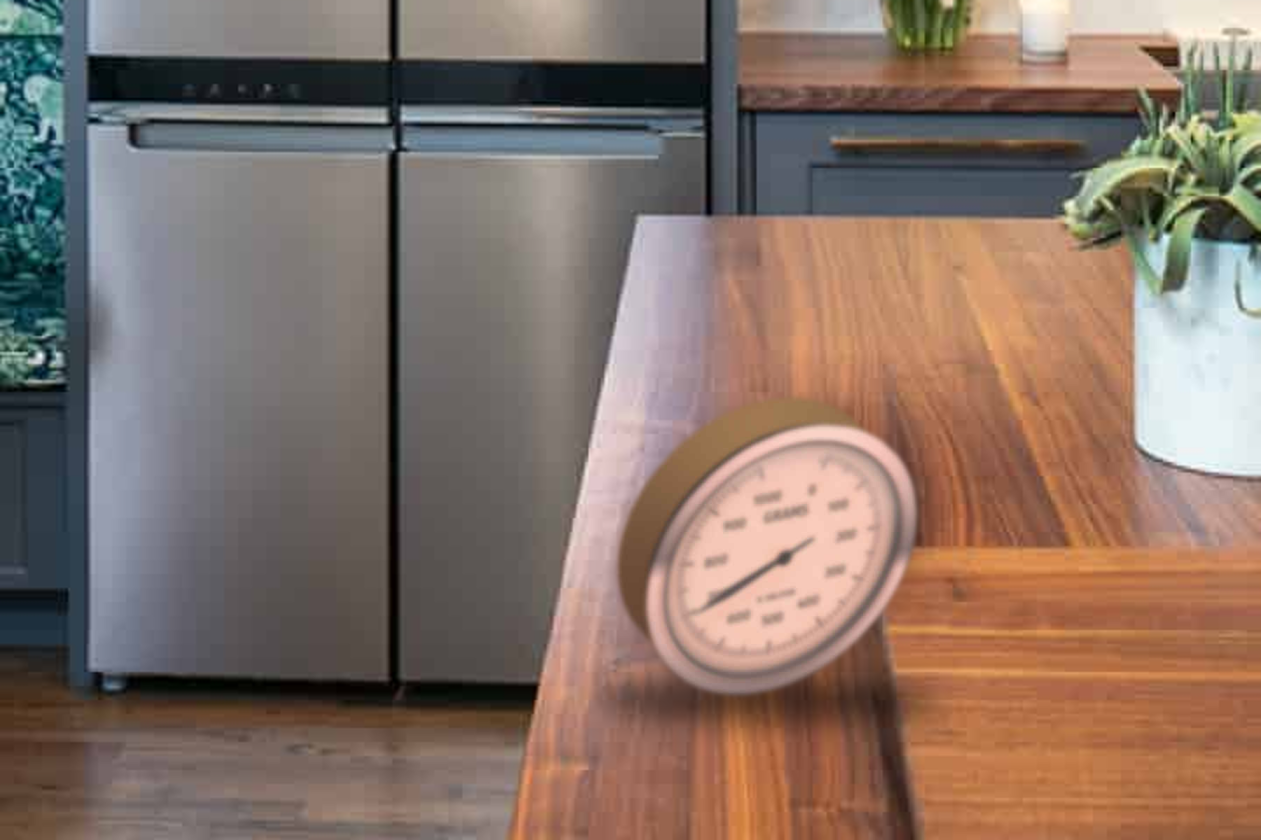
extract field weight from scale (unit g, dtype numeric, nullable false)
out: 700 g
